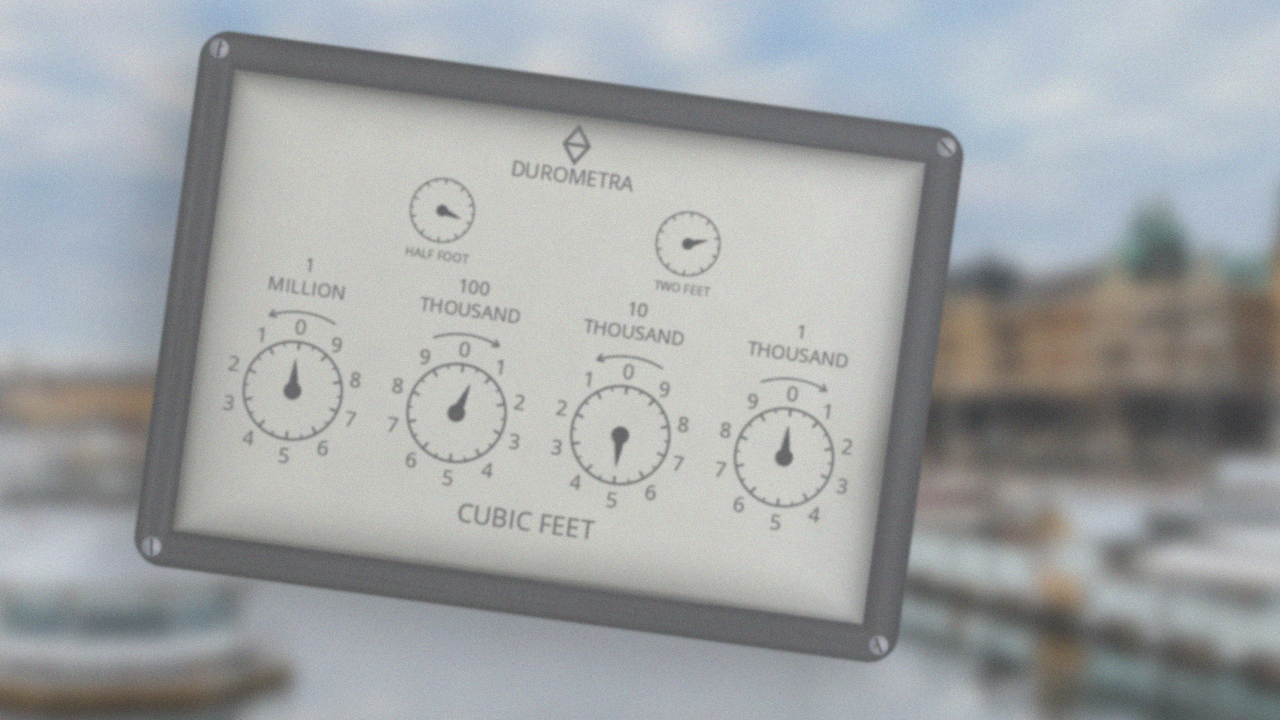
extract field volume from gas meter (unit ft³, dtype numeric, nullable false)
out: 5000 ft³
